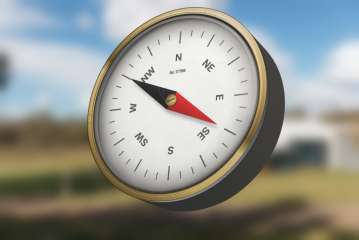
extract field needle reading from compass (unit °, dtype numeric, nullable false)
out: 120 °
